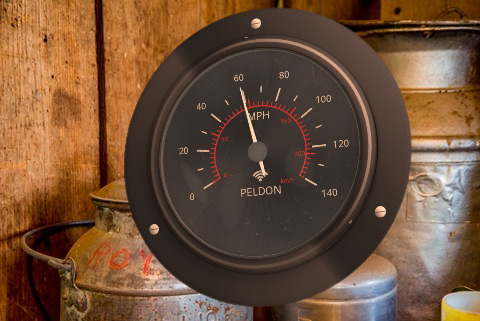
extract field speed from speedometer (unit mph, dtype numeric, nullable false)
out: 60 mph
